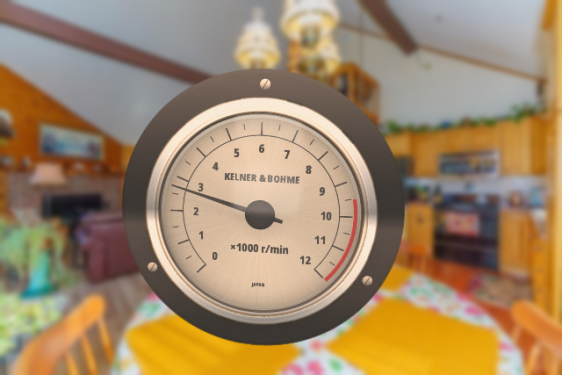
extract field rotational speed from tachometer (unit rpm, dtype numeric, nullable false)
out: 2750 rpm
